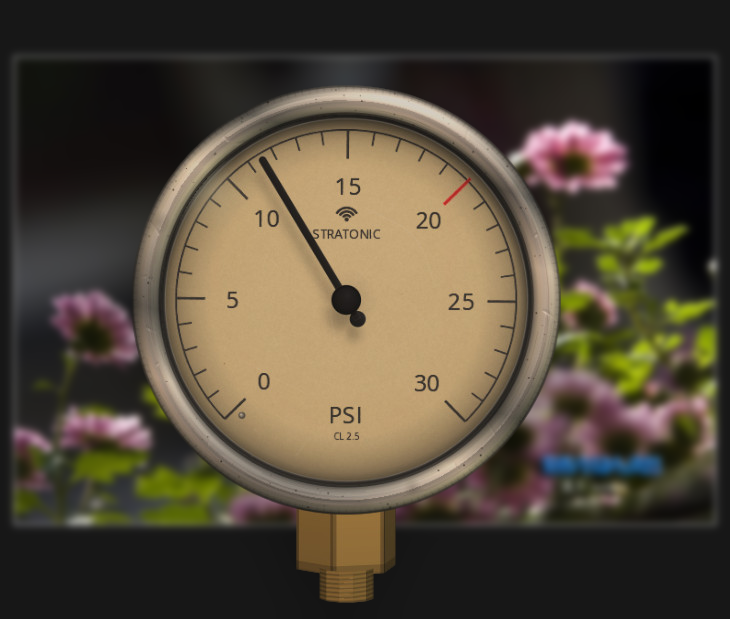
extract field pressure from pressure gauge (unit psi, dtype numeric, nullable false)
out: 11.5 psi
